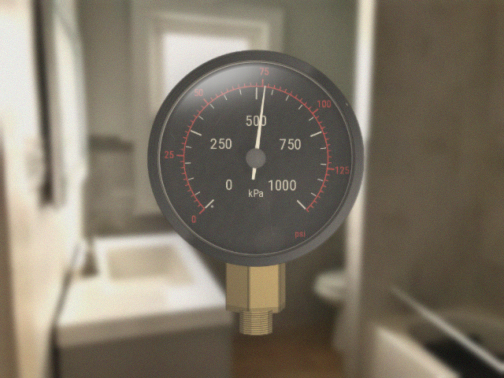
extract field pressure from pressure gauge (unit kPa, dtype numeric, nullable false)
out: 525 kPa
